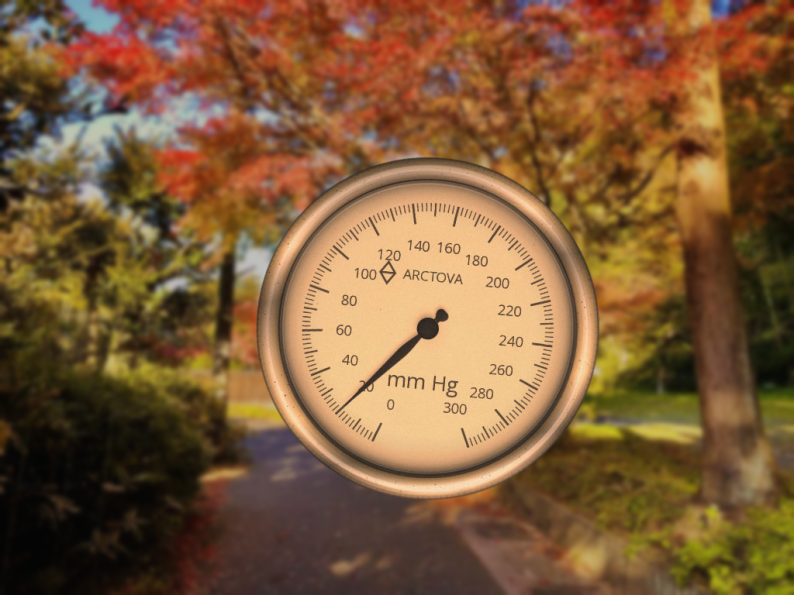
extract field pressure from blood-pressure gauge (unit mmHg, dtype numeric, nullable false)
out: 20 mmHg
